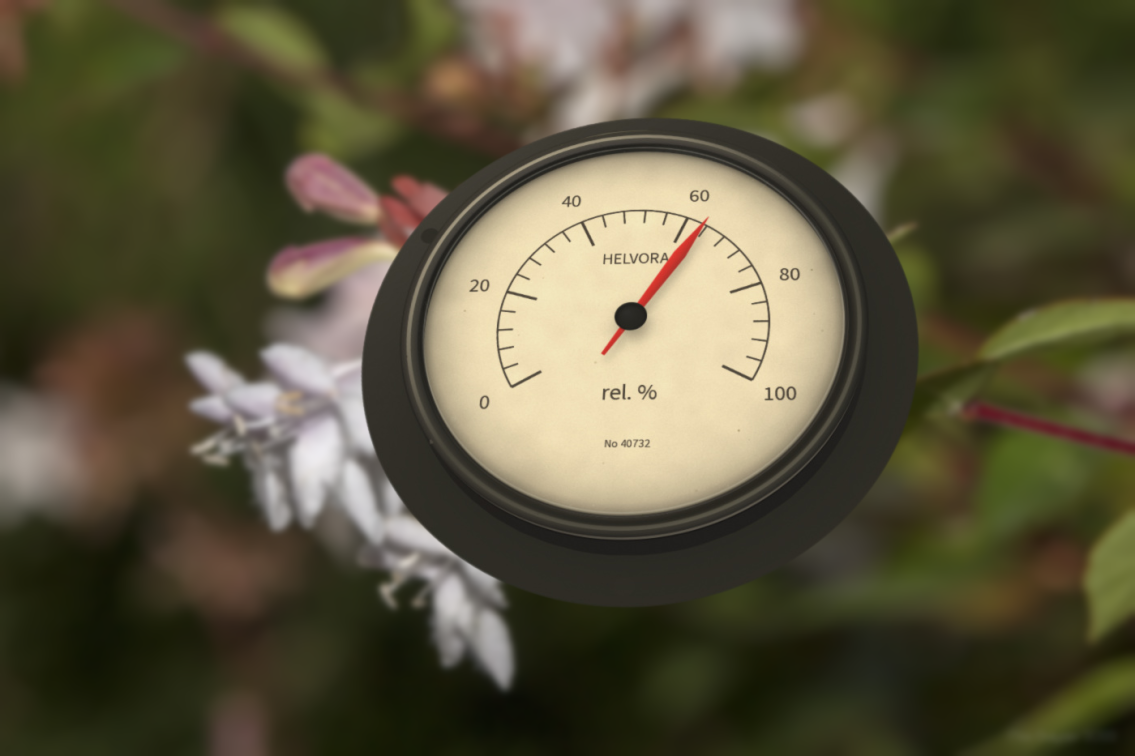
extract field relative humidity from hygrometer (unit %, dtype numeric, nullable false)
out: 64 %
